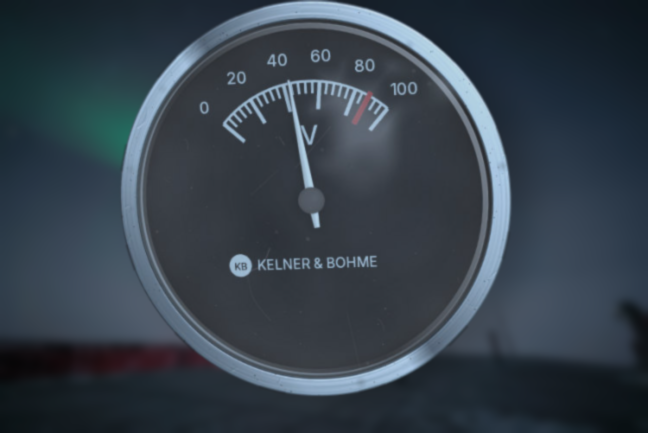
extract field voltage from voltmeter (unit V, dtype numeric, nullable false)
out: 44 V
